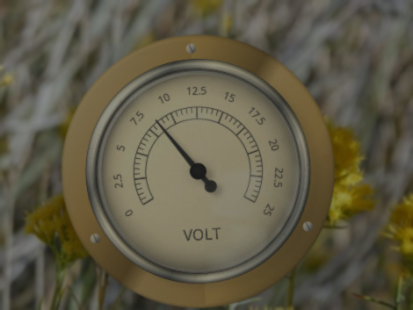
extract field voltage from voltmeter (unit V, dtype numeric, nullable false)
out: 8.5 V
